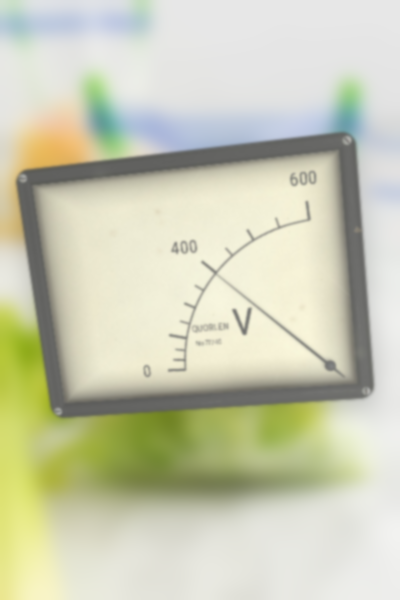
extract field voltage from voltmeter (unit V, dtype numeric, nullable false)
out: 400 V
